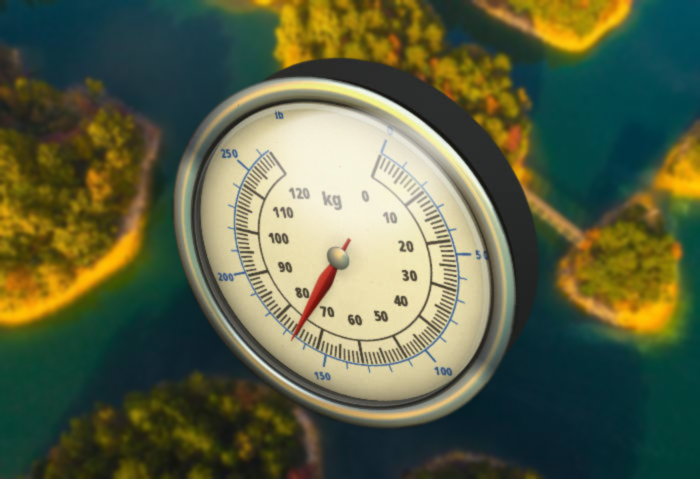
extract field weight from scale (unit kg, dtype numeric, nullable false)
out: 75 kg
